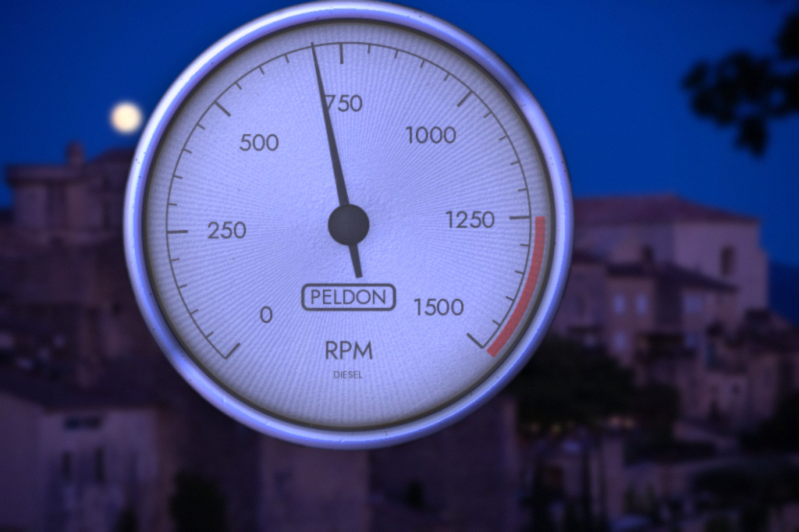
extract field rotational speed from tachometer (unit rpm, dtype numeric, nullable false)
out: 700 rpm
